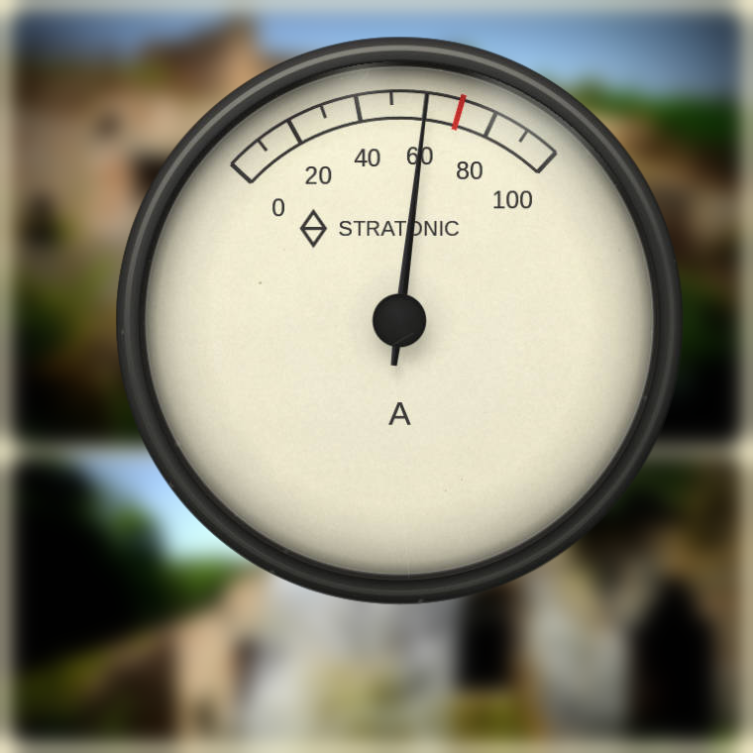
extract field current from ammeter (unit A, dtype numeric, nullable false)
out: 60 A
